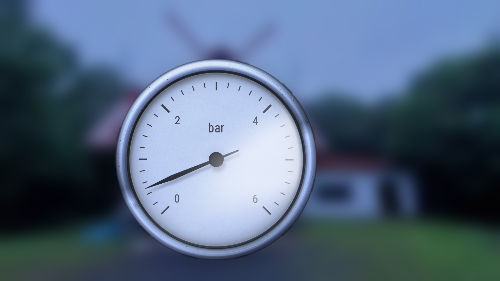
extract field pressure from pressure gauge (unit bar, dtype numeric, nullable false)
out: 0.5 bar
